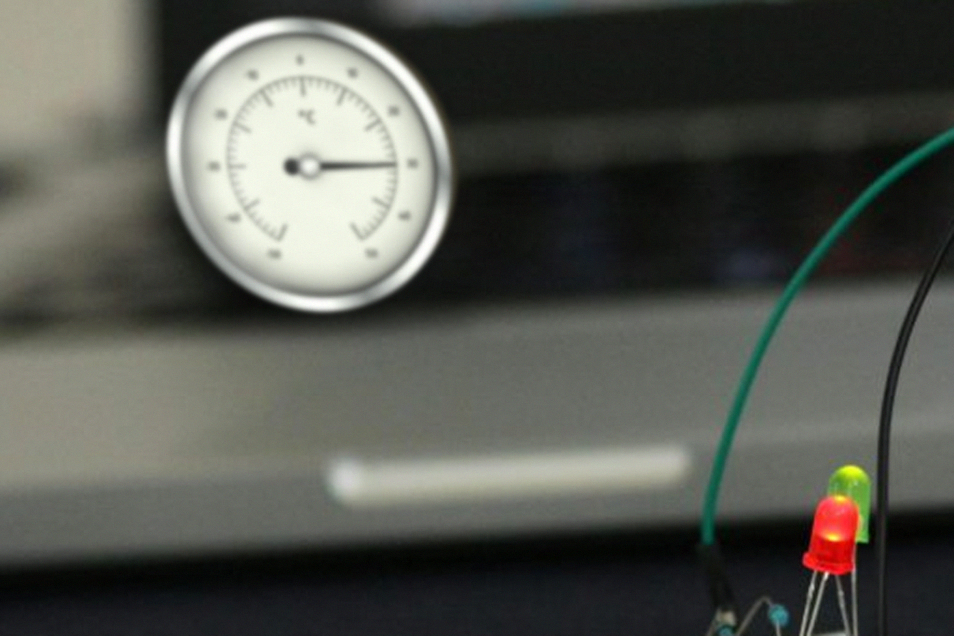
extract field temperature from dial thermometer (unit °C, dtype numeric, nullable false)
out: 30 °C
